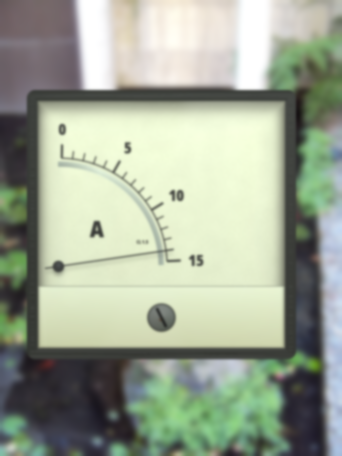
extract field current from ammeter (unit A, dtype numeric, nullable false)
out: 14 A
